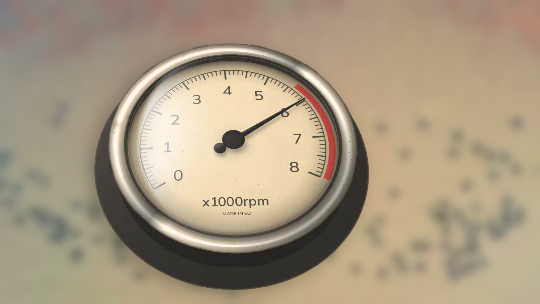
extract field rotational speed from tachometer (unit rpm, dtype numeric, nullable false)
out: 6000 rpm
